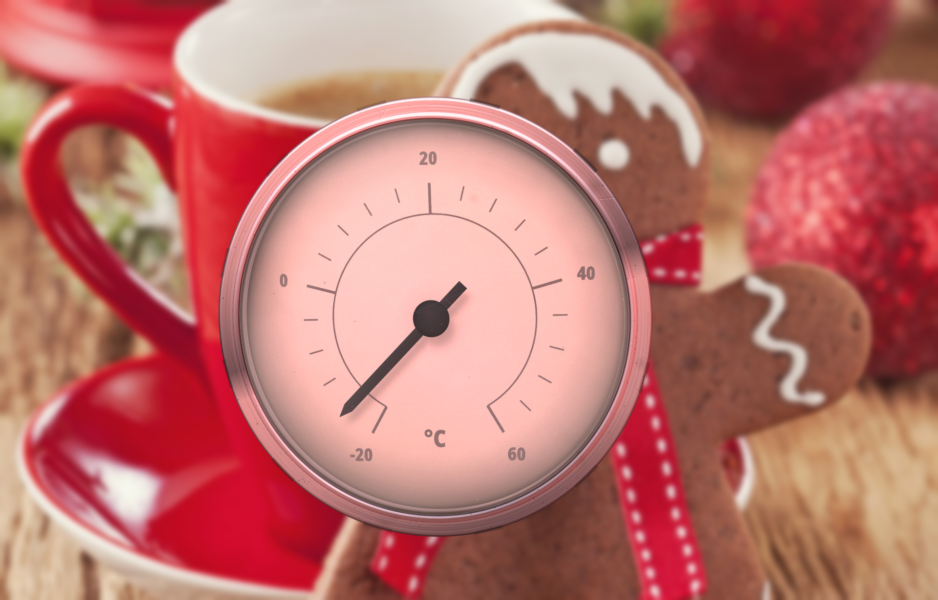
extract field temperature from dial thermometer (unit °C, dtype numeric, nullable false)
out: -16 °C
